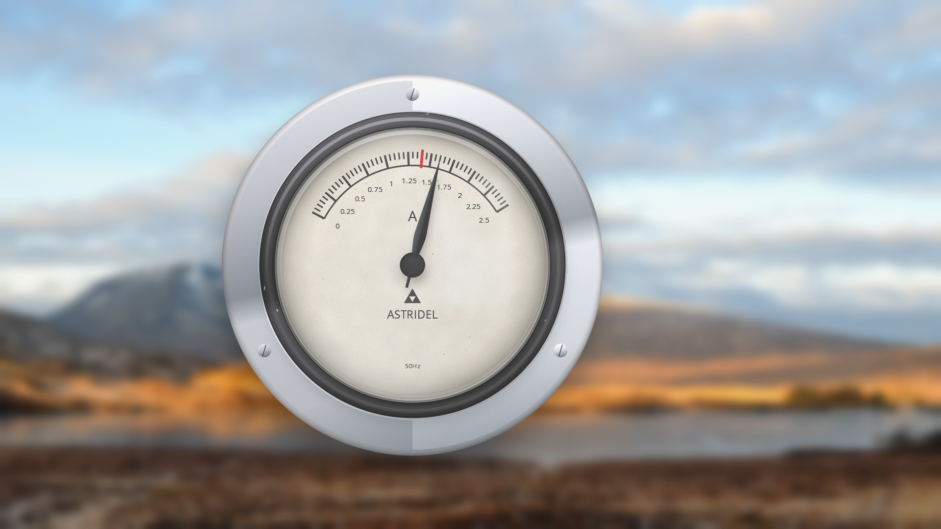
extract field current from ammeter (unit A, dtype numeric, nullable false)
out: 1.6 A
